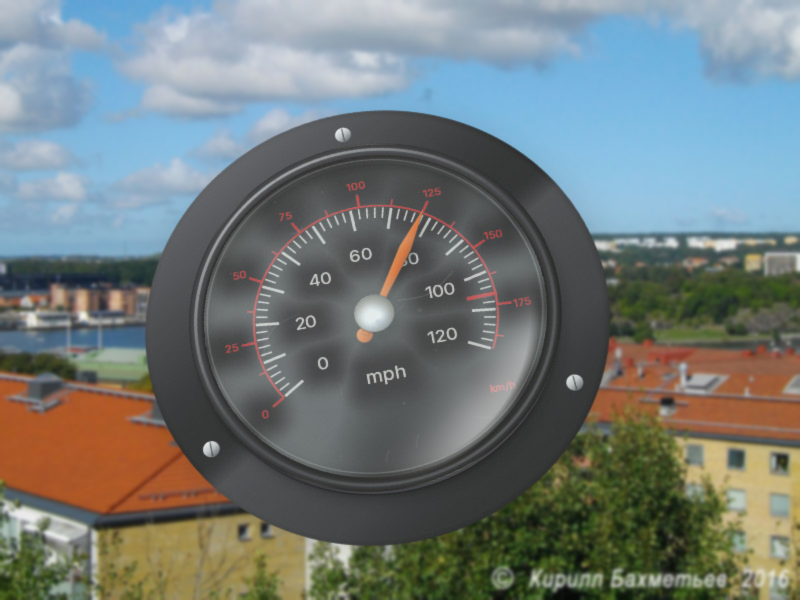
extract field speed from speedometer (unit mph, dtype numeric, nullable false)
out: 78 mph
